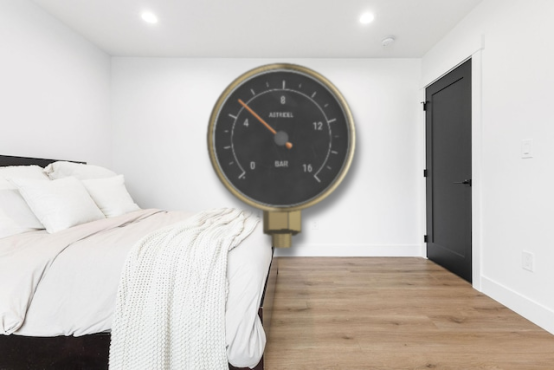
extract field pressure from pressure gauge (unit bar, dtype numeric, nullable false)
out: 5 bar
